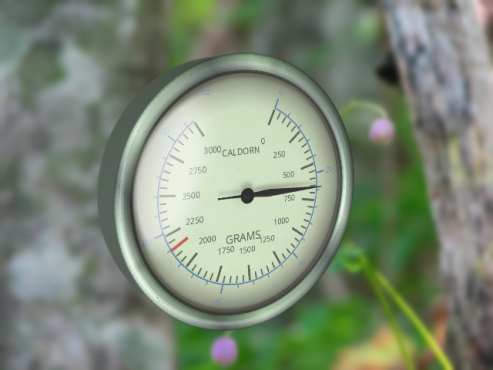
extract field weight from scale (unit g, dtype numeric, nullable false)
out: 650 g
